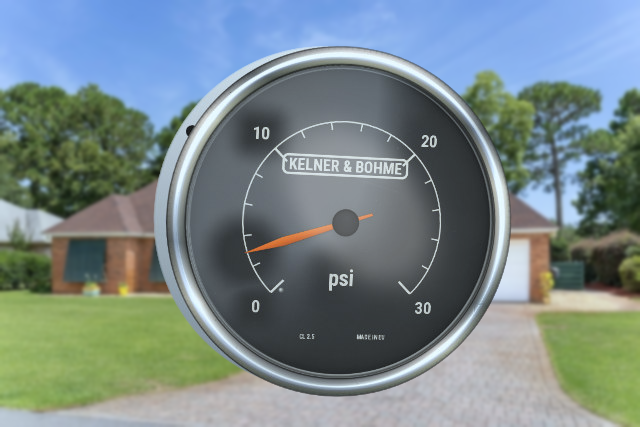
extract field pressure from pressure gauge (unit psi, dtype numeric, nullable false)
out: 3 psi
